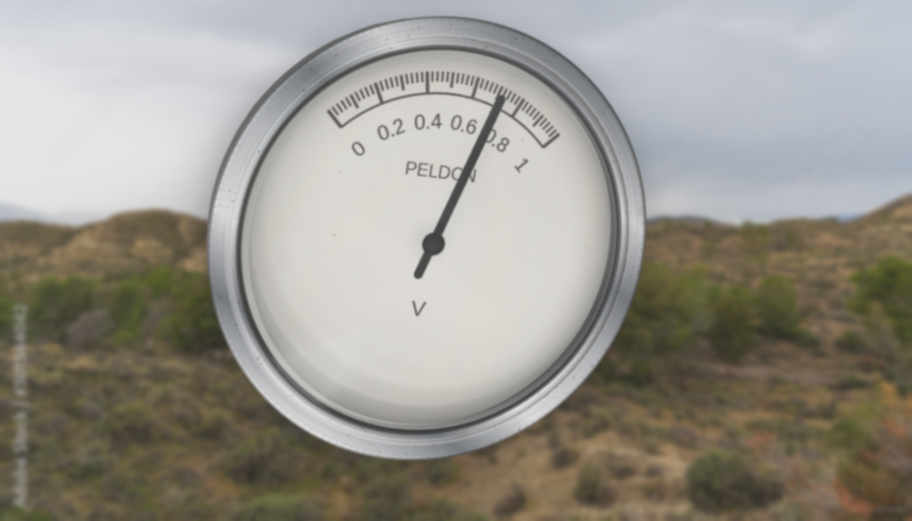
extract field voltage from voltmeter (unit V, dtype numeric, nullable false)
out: 0.7 V
